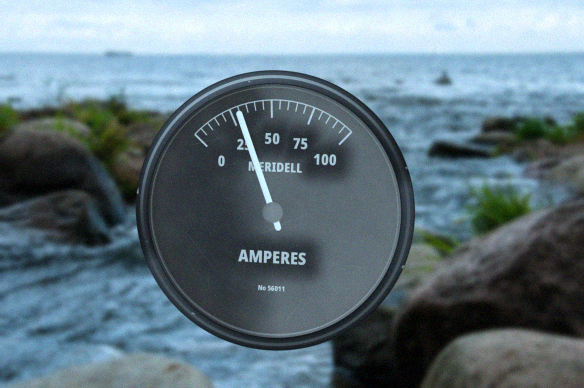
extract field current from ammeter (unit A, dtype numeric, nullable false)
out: 30 A
